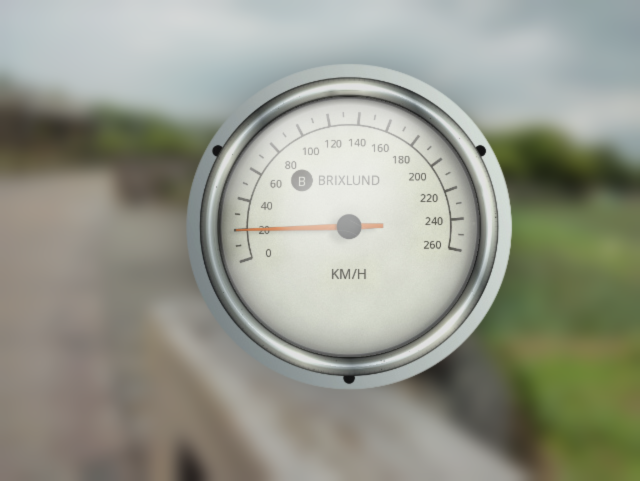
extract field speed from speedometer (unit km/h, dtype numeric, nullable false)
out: 20 km/h
